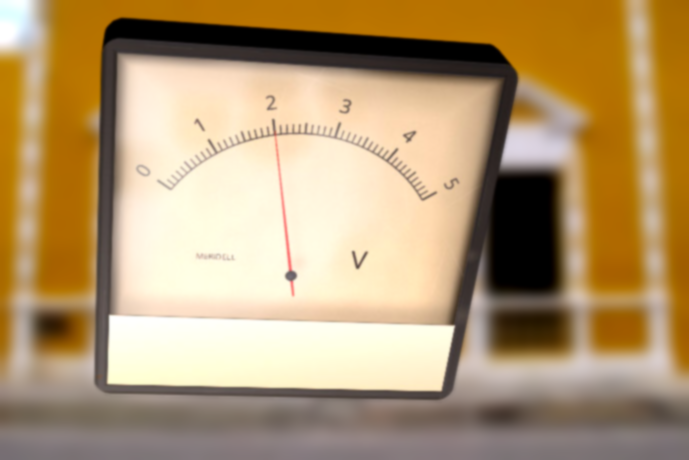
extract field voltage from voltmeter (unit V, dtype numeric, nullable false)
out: 2 V
